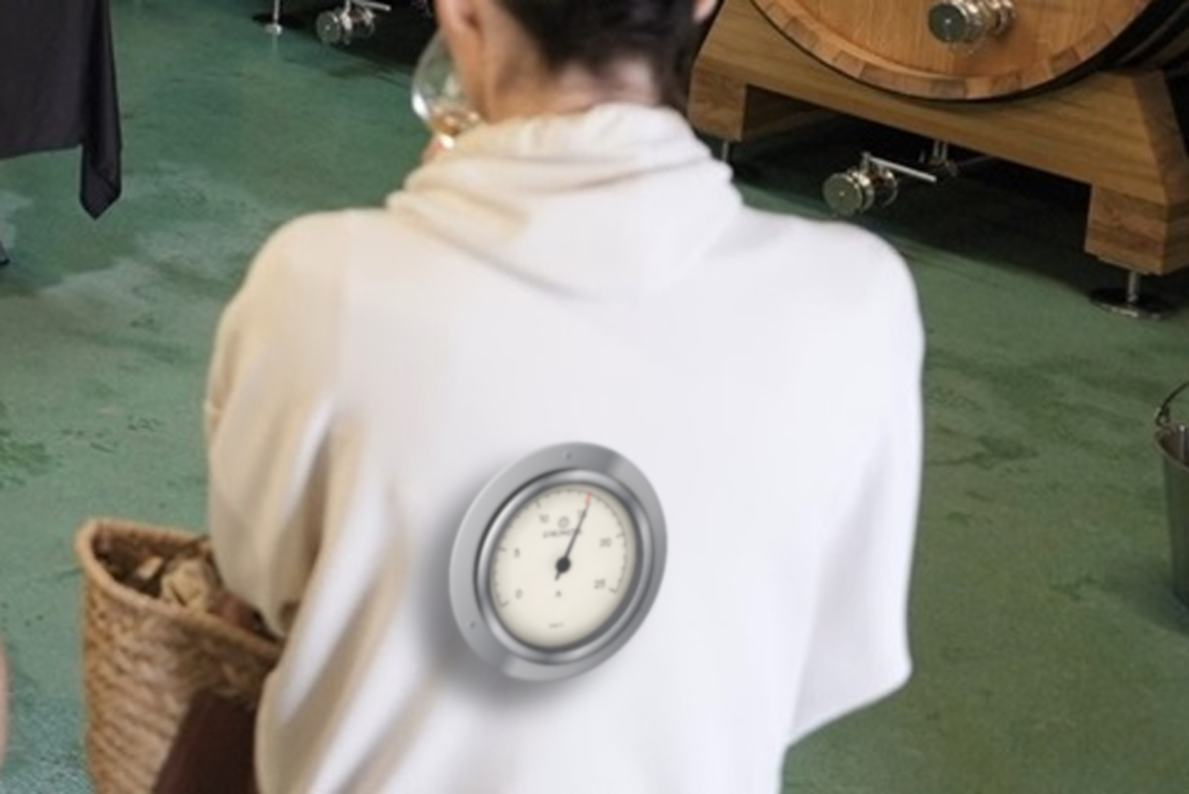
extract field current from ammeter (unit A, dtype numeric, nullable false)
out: 15 A
